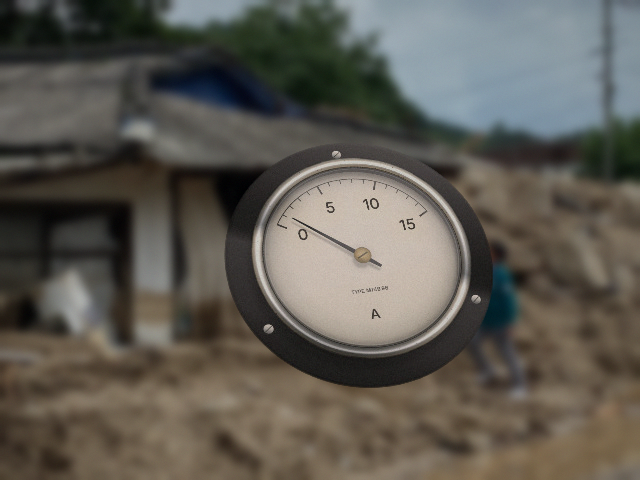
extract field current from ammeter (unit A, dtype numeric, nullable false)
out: 1 A
